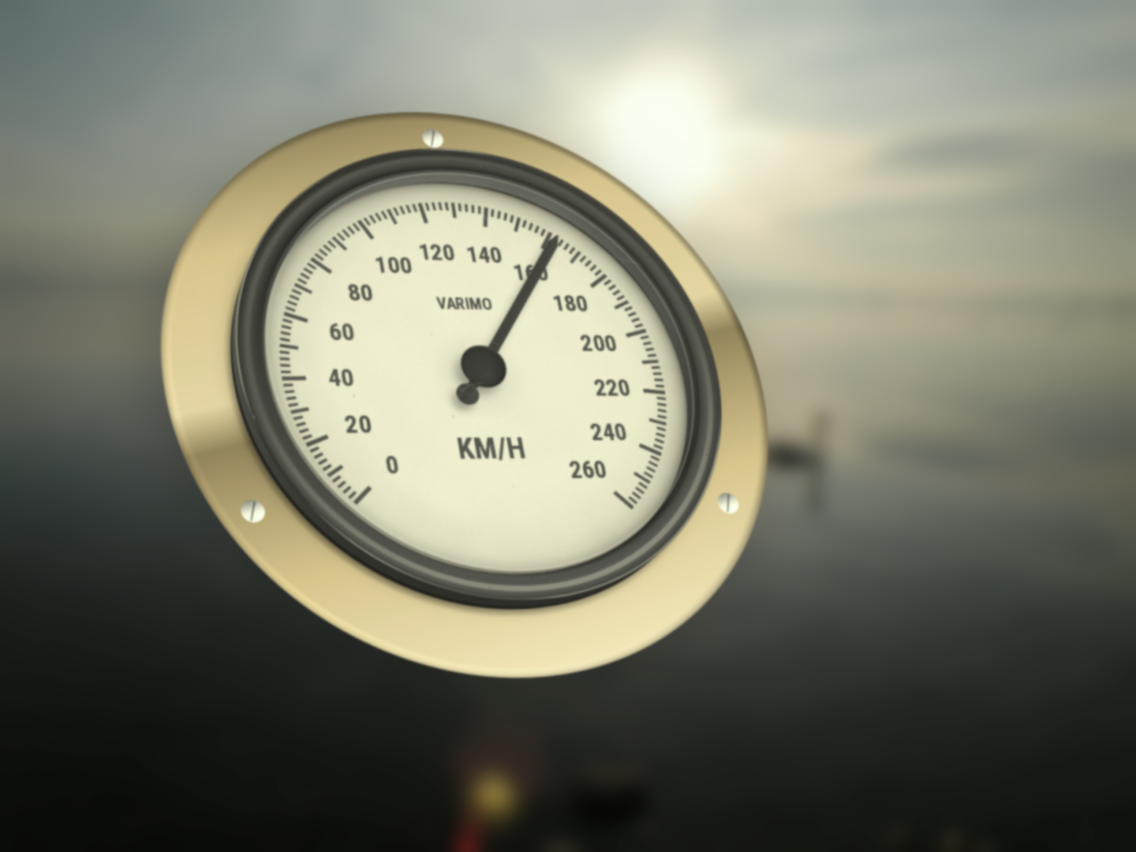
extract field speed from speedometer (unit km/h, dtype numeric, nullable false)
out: 162 km/h
